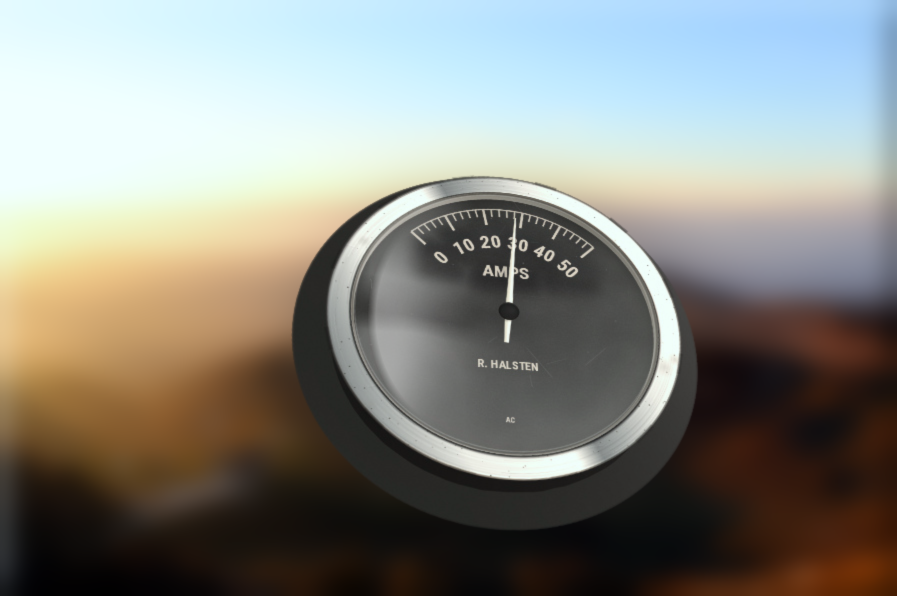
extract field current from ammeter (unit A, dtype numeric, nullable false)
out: 28 A
